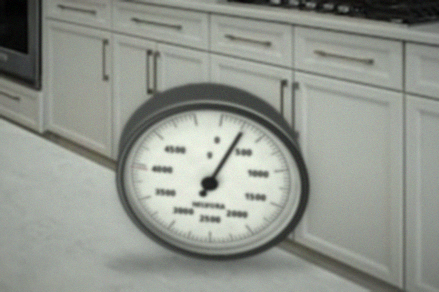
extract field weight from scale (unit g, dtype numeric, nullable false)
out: 250 g
